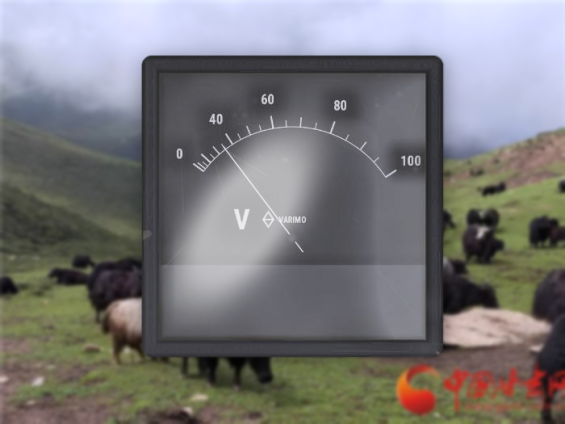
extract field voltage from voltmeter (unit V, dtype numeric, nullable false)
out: 35 V
